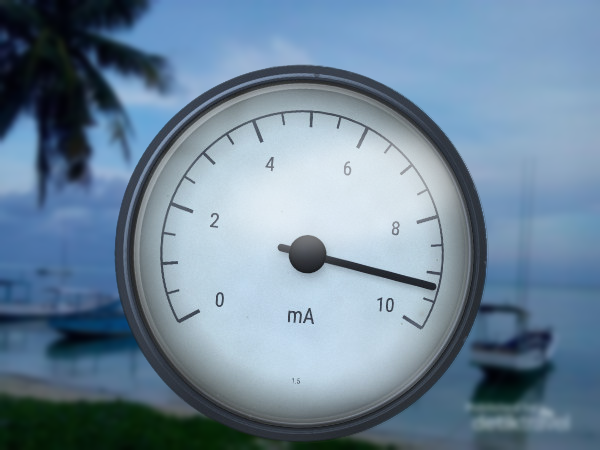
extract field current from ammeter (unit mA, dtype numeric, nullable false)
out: 9.25 mA
